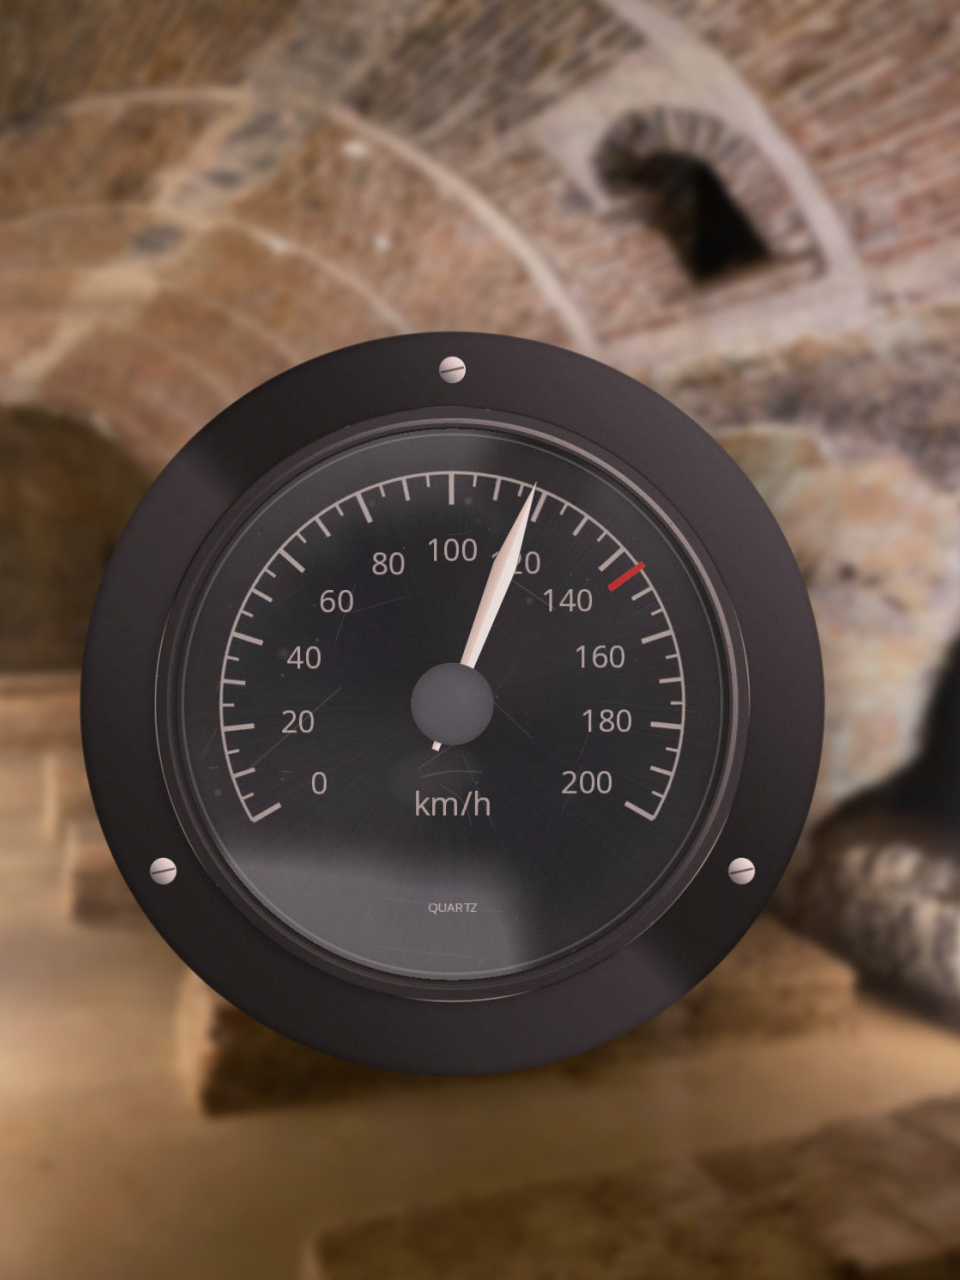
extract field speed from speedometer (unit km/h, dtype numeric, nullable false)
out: 117.5 km/h
